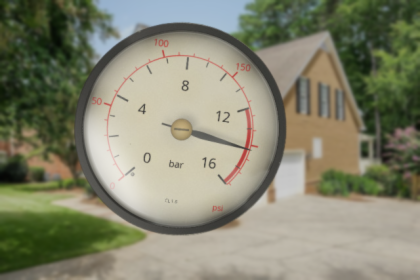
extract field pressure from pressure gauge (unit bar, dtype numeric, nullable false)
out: 14 bar
